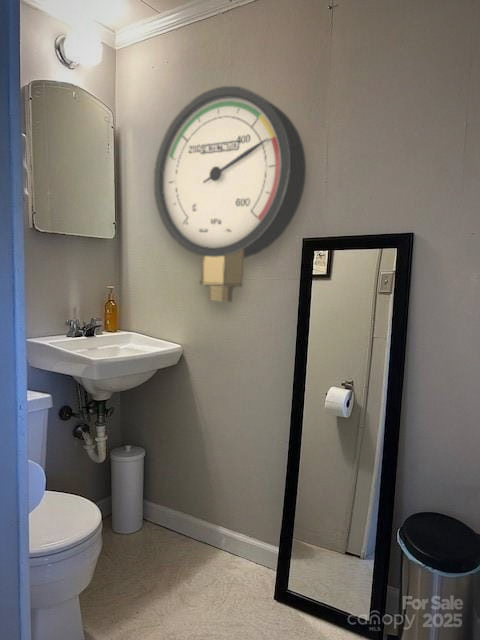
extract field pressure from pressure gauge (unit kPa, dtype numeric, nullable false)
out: 450 kPa
